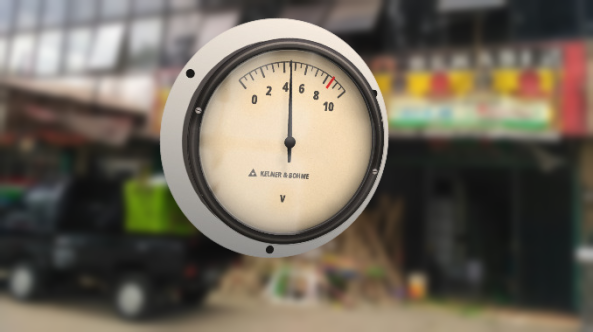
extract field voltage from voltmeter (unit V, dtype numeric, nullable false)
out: 4.5 V
